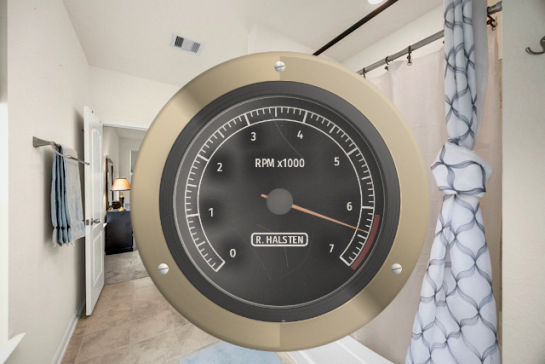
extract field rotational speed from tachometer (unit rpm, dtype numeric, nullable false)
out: 6400 rpm
